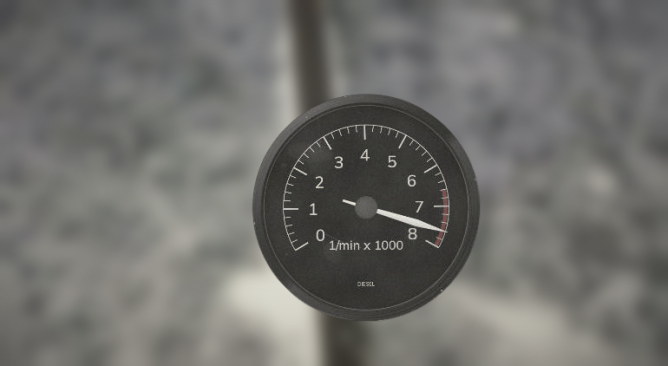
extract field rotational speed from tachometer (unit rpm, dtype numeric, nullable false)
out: 7600 rpm
